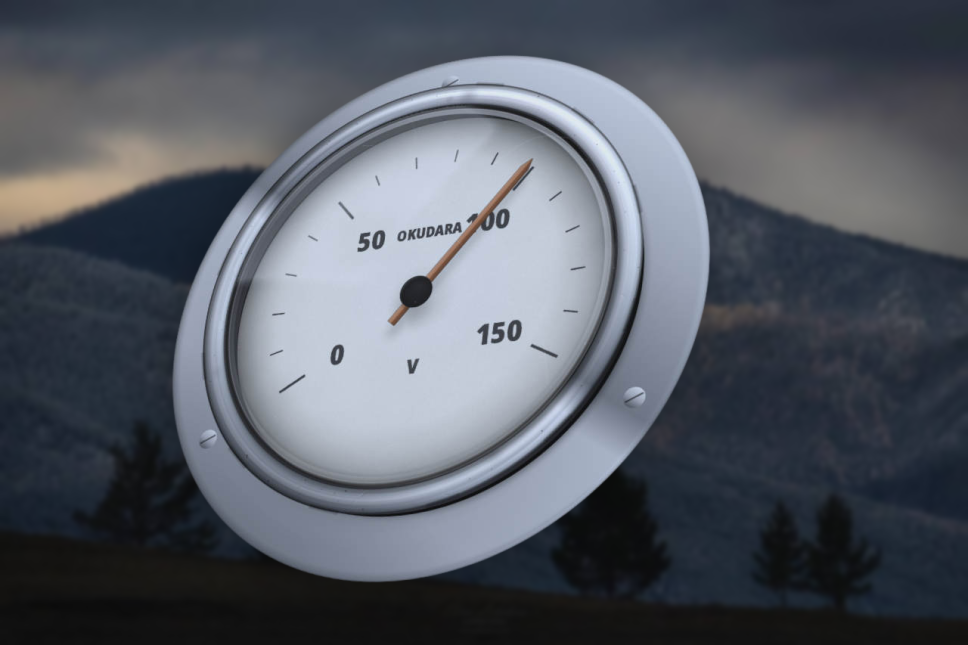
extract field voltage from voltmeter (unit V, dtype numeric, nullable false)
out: 100 V
